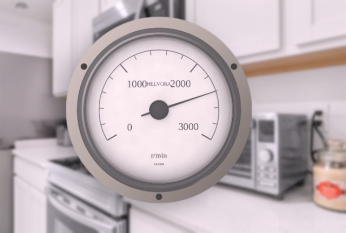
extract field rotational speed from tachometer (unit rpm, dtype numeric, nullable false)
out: 2400 rpm
